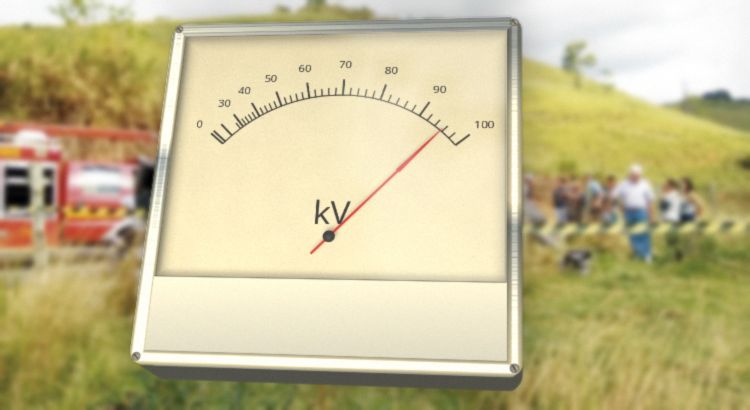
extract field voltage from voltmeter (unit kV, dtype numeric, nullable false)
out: 96 kV
